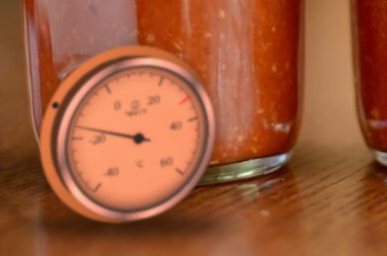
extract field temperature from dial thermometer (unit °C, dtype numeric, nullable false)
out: -16 °C
